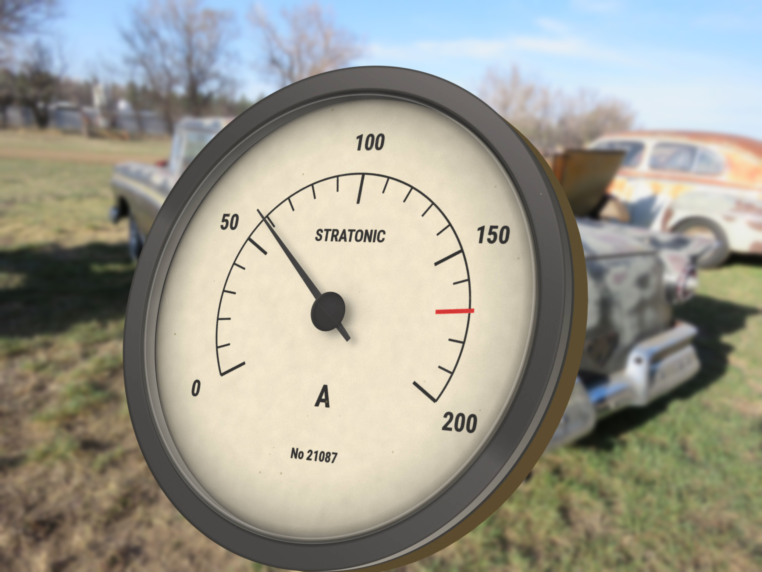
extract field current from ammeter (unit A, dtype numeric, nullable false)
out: 60 A
